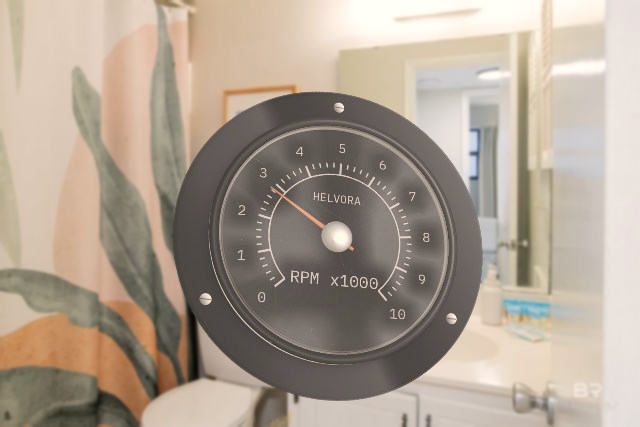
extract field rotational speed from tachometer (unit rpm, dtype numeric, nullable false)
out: 2800 rpm
